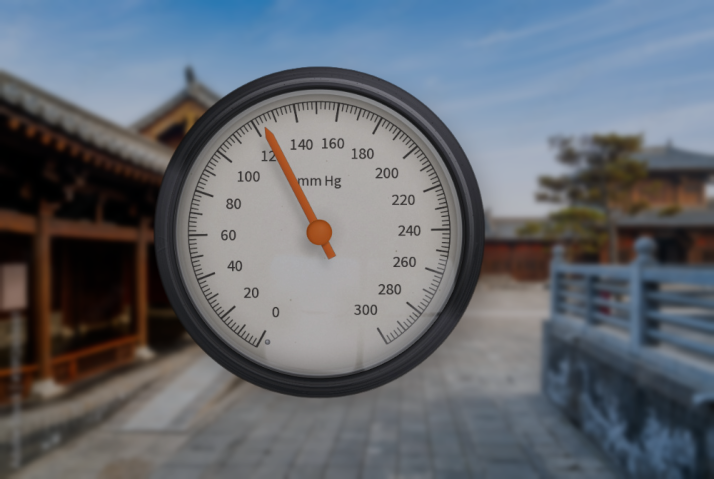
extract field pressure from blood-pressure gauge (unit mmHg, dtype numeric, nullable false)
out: 124 mmHg
